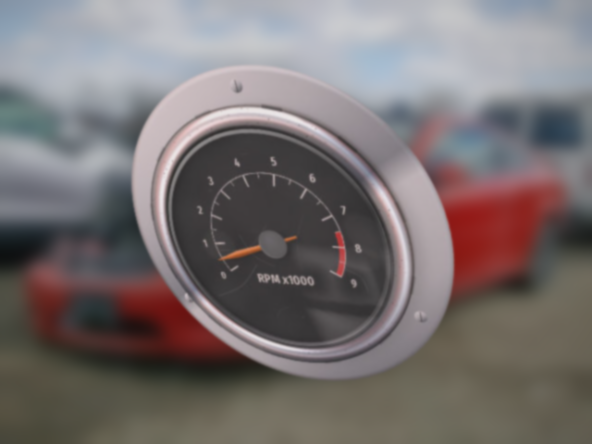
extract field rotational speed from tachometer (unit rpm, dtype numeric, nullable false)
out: 500 rpm
